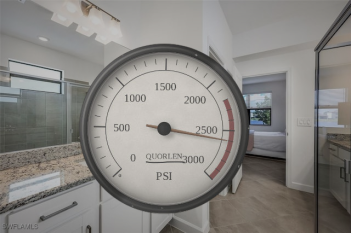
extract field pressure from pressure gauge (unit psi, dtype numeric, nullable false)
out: 2600 psi
